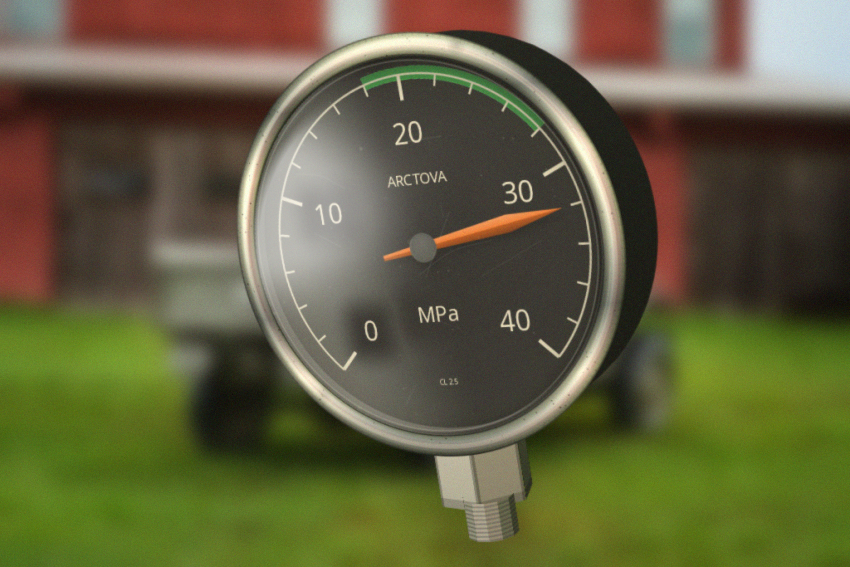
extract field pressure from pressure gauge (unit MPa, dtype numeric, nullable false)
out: 32 MPa
